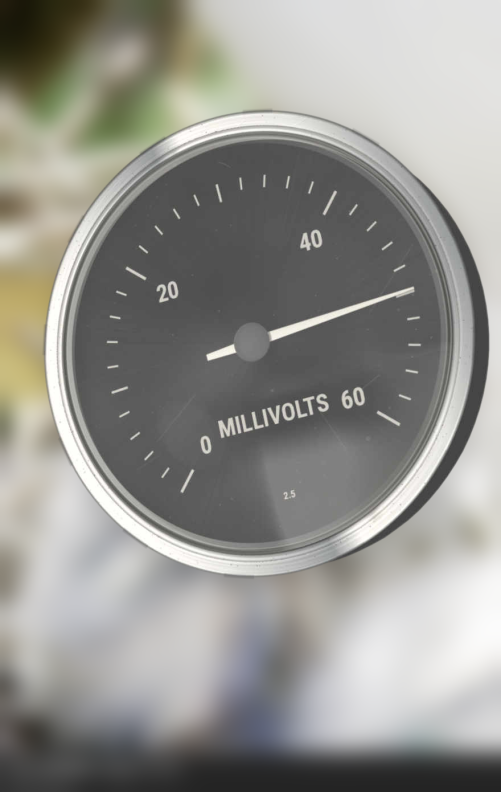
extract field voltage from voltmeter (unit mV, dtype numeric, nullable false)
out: 50 mV
